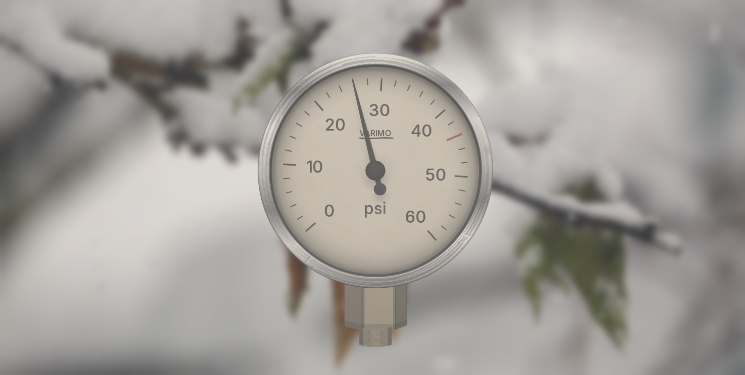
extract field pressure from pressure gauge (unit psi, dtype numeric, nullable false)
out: 26 psi
